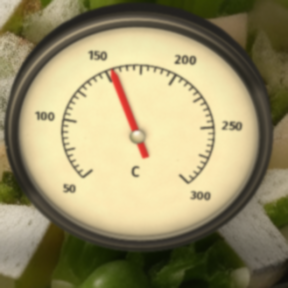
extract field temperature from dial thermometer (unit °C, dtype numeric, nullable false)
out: 155 °C
